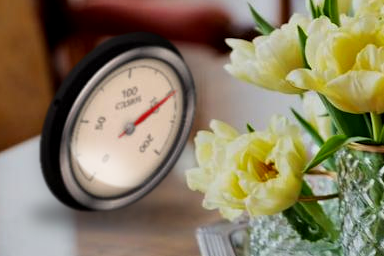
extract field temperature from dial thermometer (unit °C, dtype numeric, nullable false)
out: 150 °C
